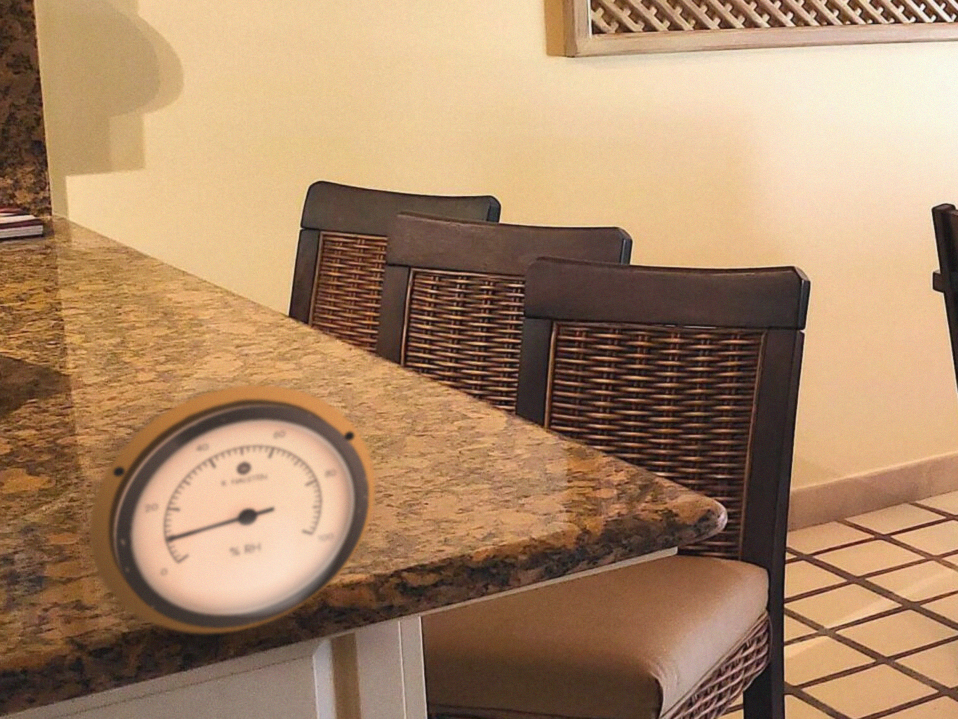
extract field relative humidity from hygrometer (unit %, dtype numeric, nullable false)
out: 10 %
